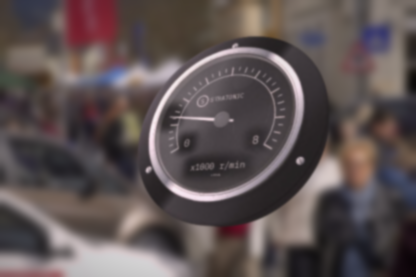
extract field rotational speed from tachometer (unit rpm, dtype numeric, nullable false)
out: 1250 rpm
